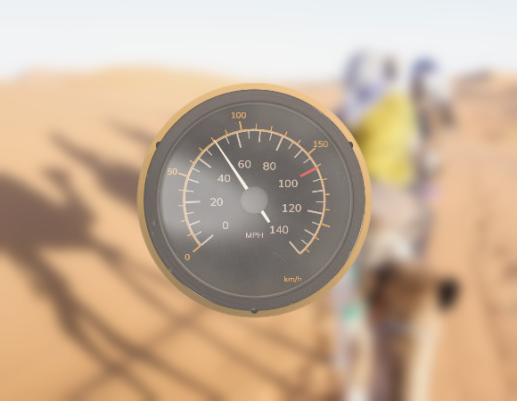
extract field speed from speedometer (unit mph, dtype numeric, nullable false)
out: 50 mph
